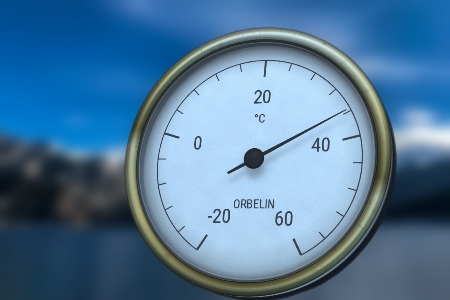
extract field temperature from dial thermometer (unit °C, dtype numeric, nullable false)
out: 36 °C
